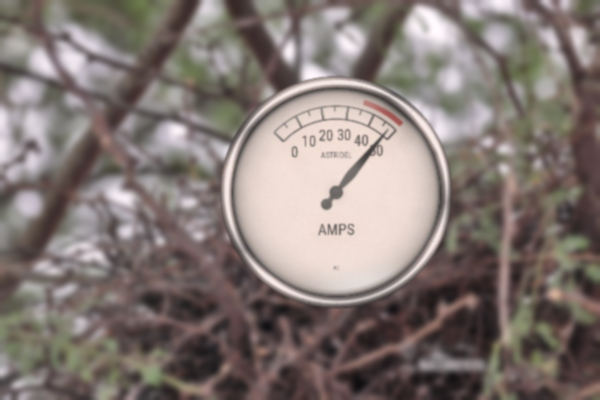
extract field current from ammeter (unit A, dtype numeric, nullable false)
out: 47.5 A
